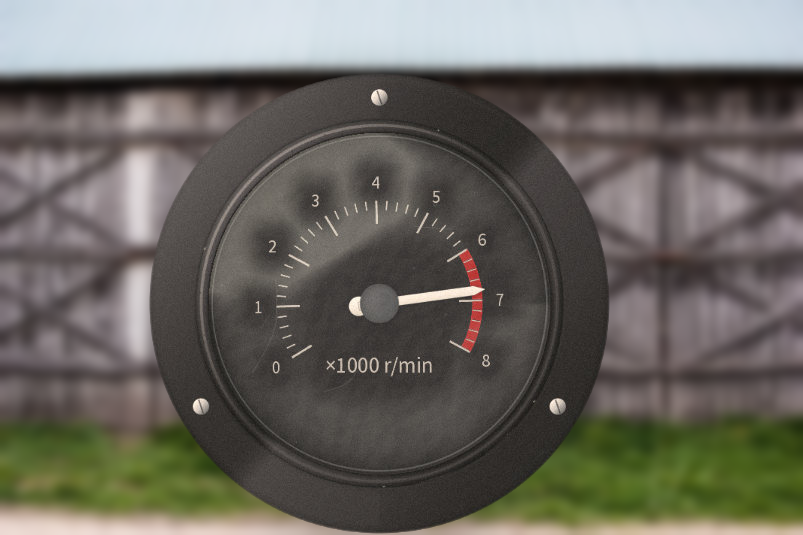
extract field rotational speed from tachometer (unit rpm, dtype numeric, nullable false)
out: 6800 rpm
